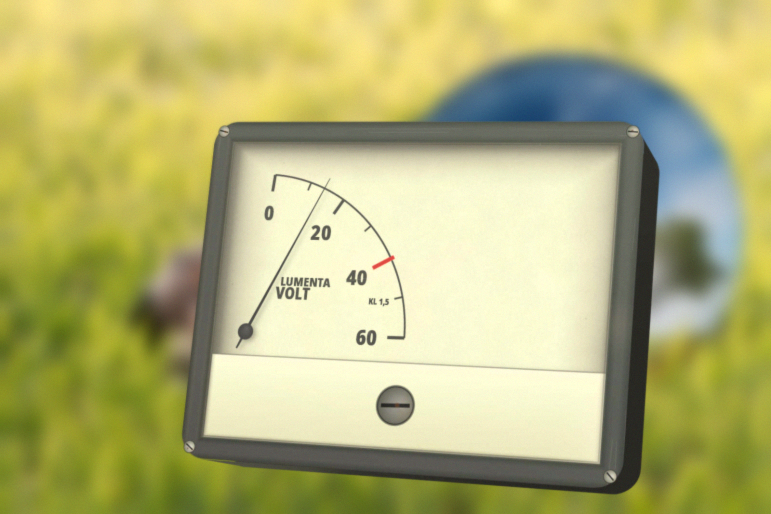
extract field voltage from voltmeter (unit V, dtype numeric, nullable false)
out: 15 V
